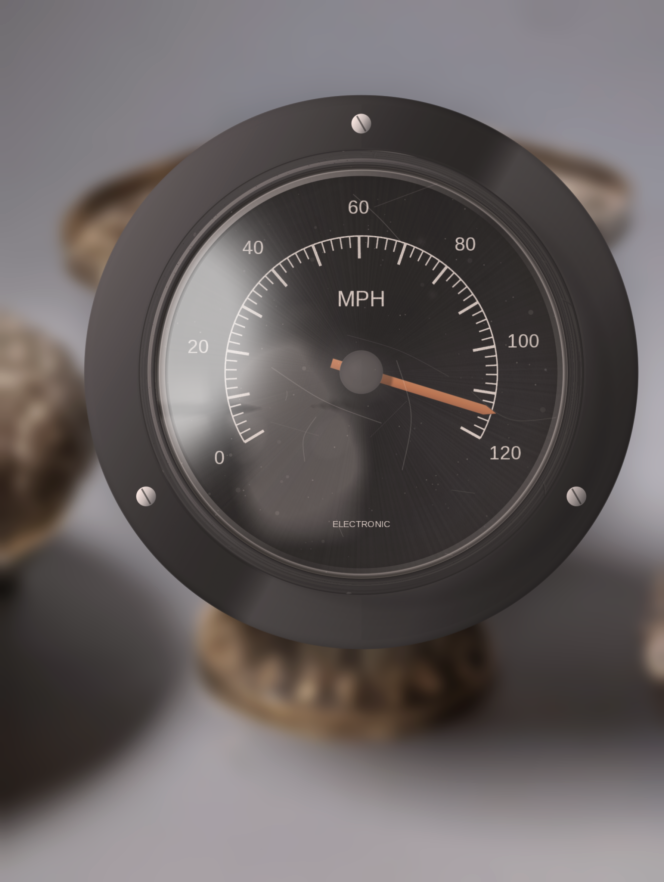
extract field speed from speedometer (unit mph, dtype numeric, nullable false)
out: 114 mph
